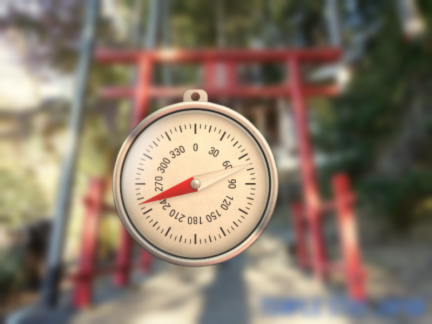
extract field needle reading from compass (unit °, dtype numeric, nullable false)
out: 250 °
